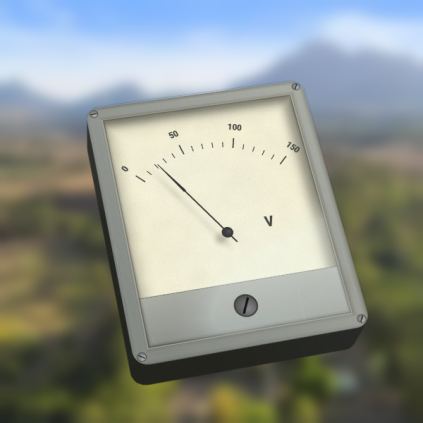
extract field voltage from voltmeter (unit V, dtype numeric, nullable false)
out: 20 V
